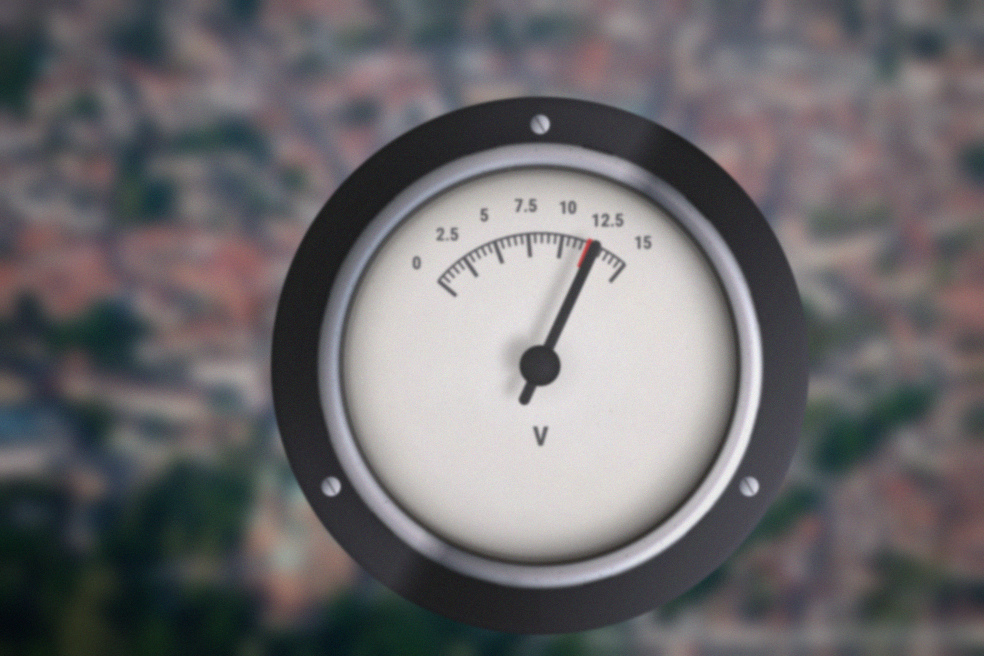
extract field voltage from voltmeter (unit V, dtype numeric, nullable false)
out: 12.5 V
